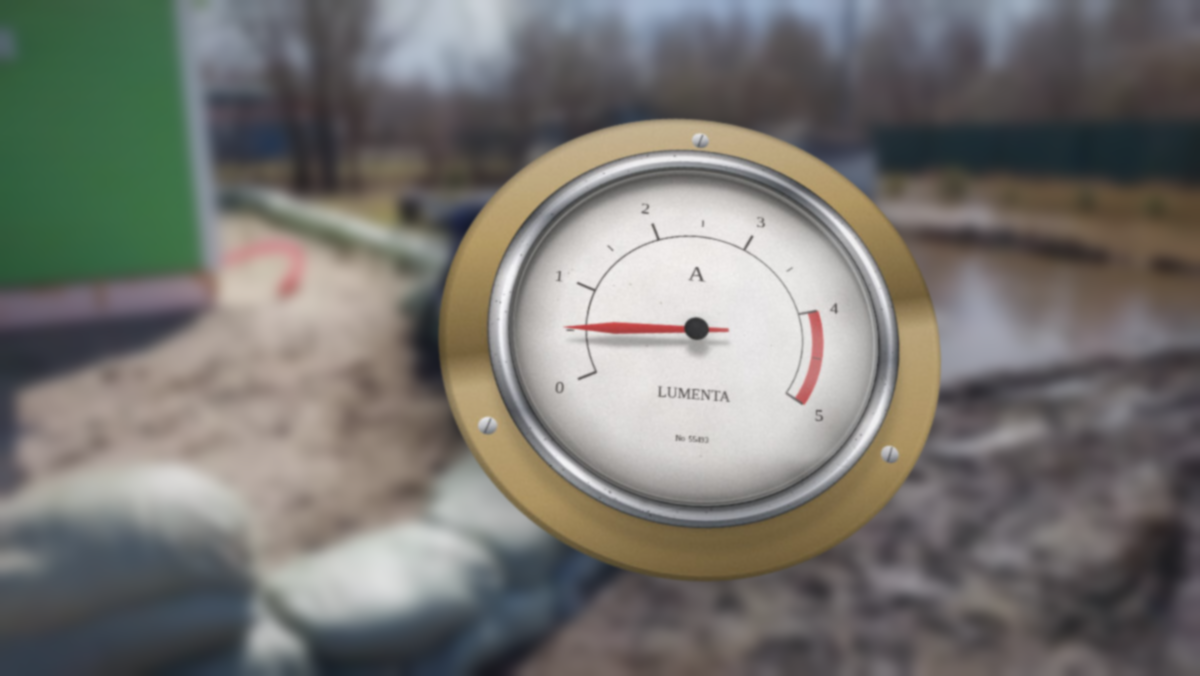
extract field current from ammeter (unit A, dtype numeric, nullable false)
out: 0.5 A
